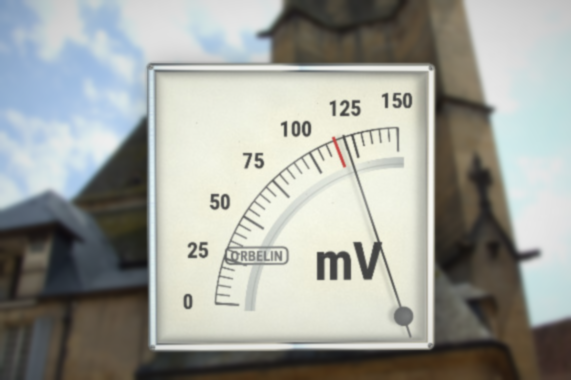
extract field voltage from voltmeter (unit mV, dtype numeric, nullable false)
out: 120 mV
